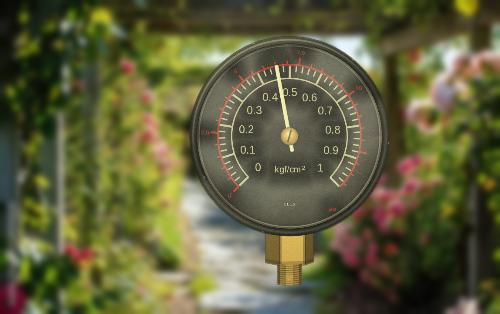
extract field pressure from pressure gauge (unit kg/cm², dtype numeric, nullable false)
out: 0.46 kg/cm²
